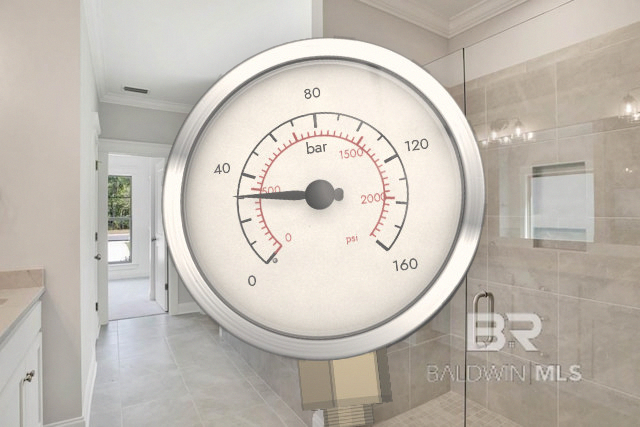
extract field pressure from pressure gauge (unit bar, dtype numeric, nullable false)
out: 30 bar
